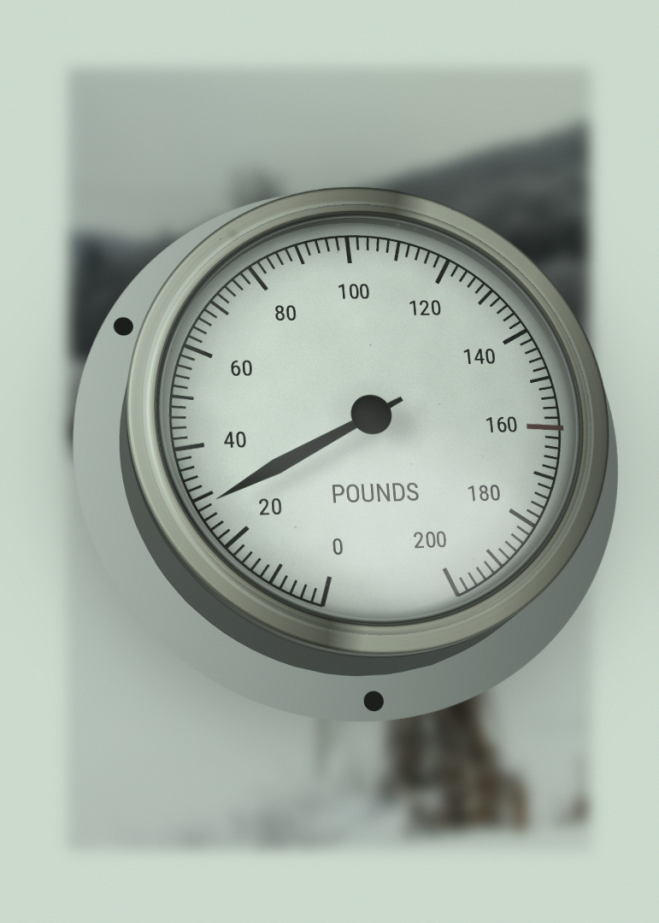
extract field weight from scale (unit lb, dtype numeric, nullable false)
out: 28 lb
